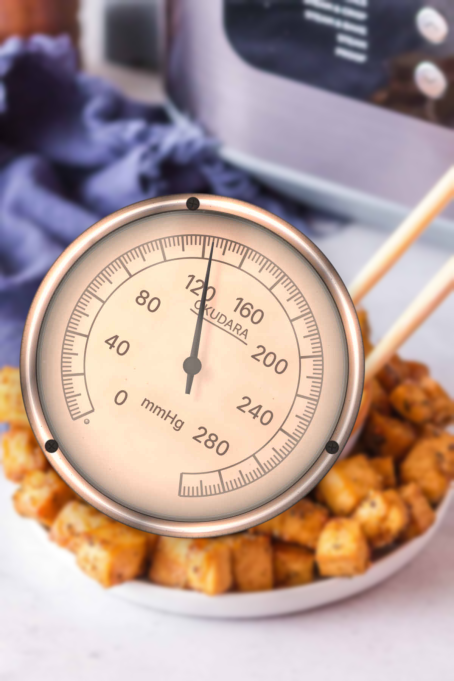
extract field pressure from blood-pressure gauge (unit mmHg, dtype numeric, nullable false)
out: 124 mmHg
